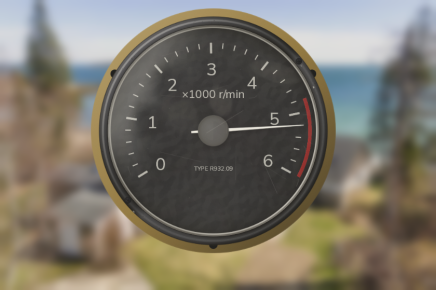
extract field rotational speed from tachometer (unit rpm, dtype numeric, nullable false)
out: 5200 rpm
